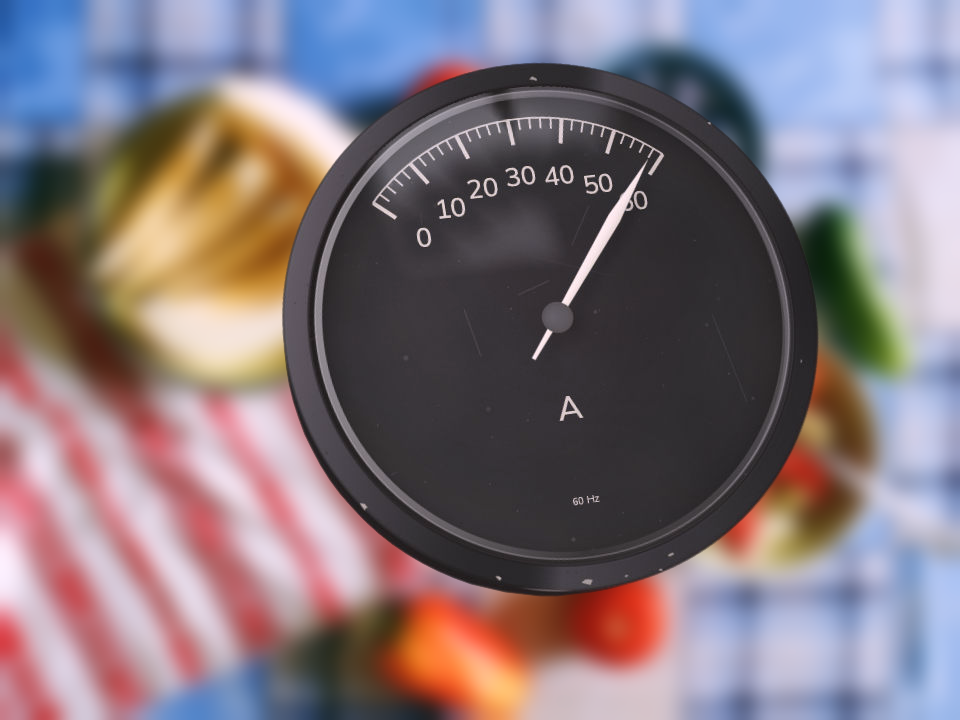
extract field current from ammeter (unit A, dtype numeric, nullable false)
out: 58 A
